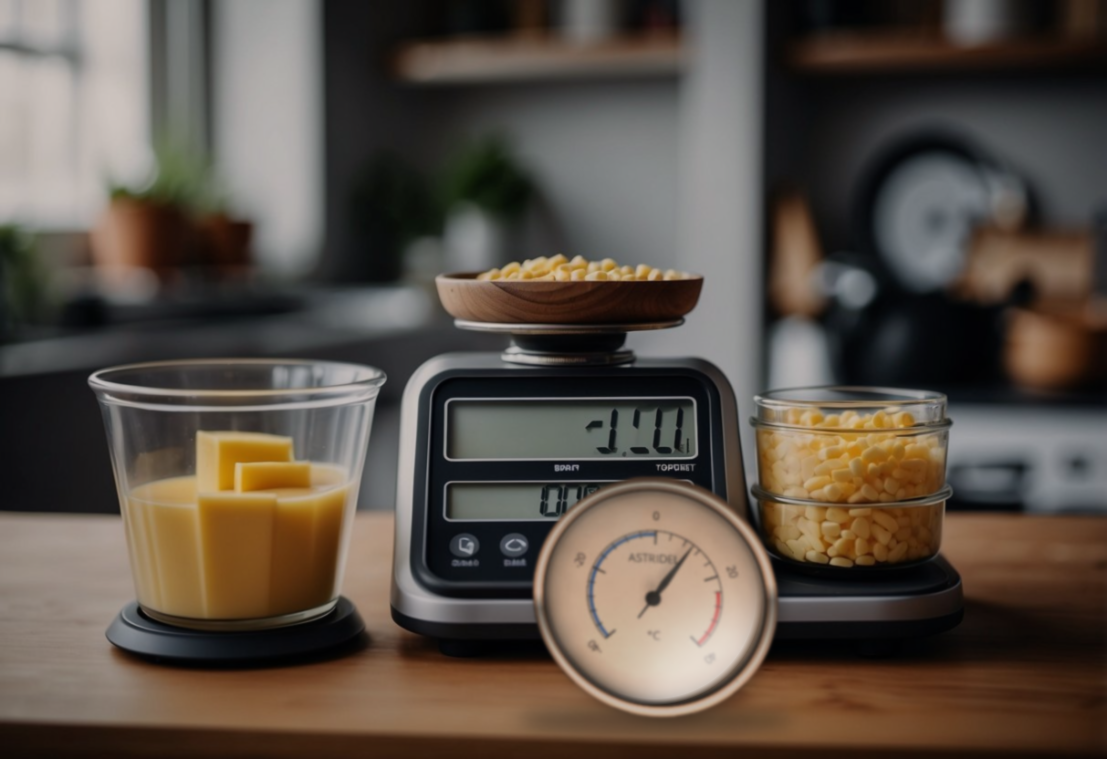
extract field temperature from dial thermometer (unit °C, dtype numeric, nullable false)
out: 10 °C
